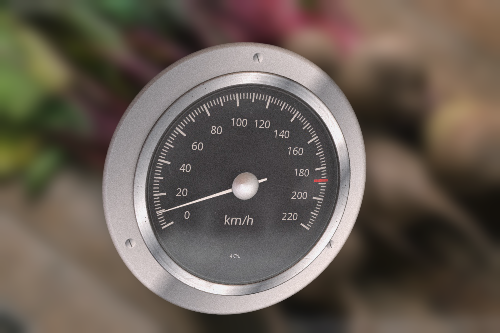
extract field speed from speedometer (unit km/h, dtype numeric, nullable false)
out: 10 km/h
